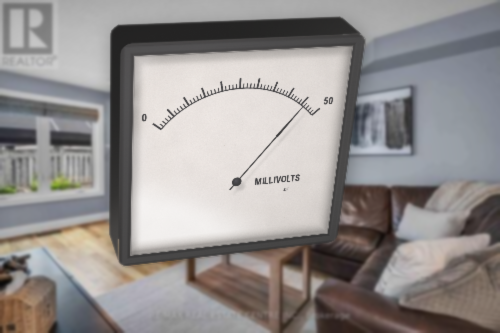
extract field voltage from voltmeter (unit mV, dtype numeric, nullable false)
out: 45 mV
